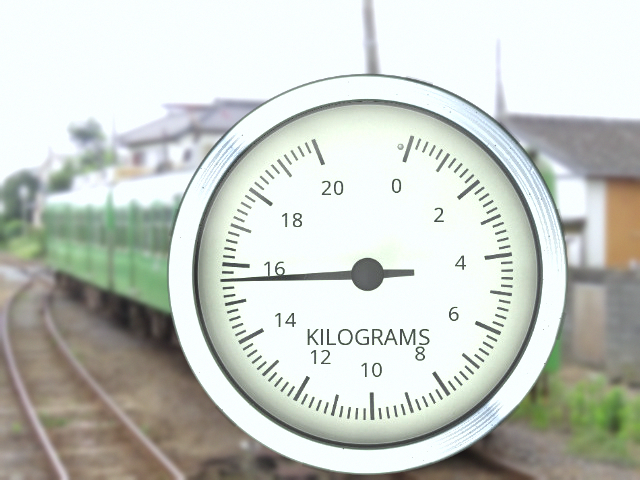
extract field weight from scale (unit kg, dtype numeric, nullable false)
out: 15.6 kg
